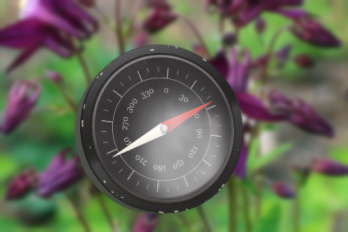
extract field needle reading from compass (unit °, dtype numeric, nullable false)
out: 55 °
